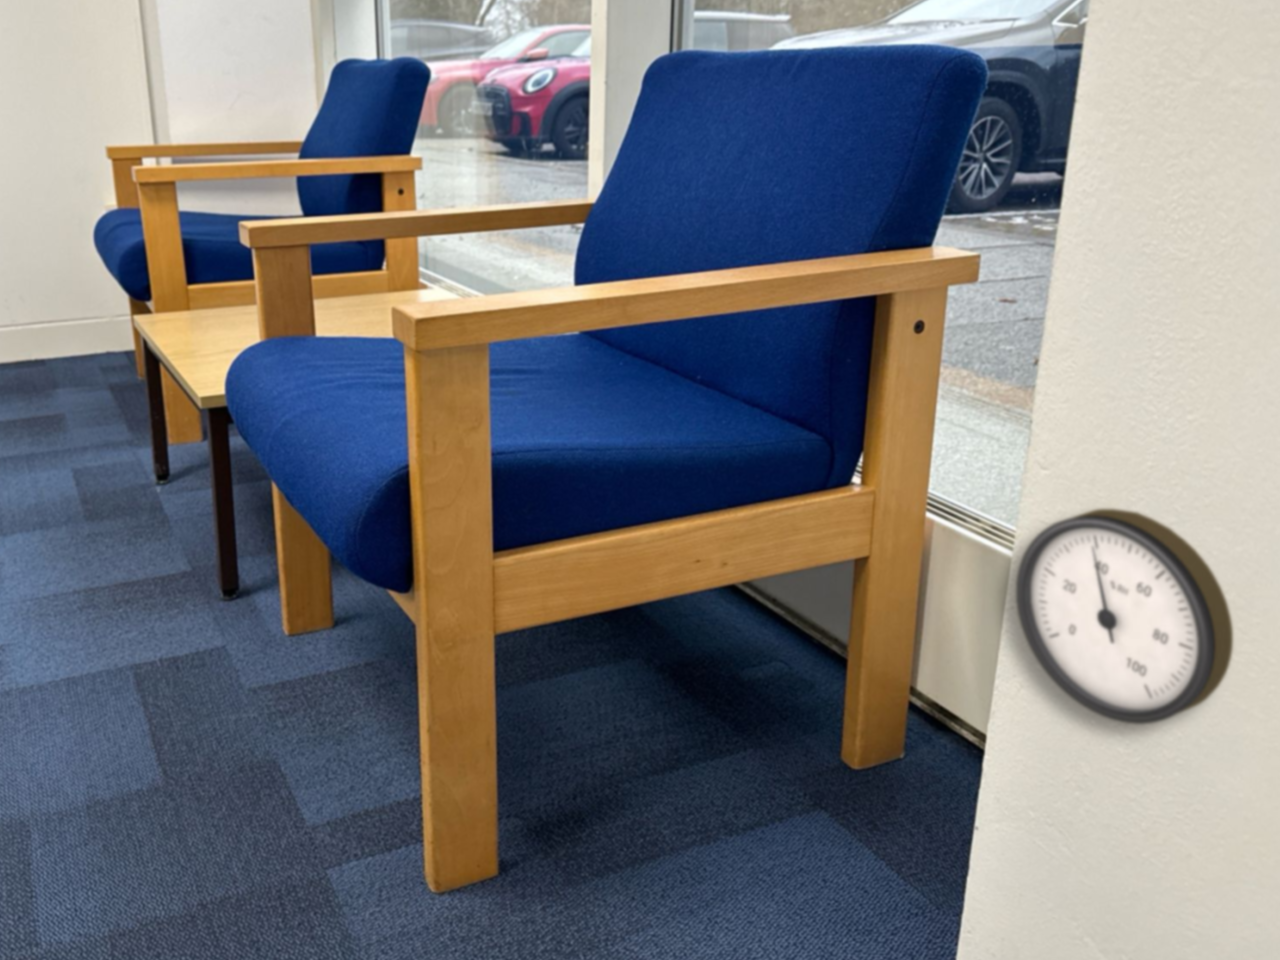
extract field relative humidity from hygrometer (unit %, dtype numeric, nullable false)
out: 40 %
